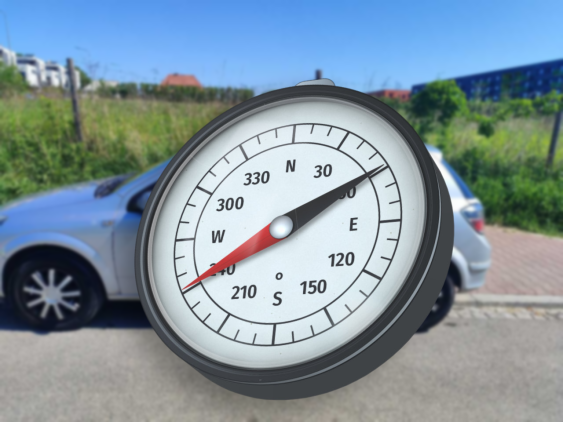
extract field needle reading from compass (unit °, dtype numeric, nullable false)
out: 240 °
